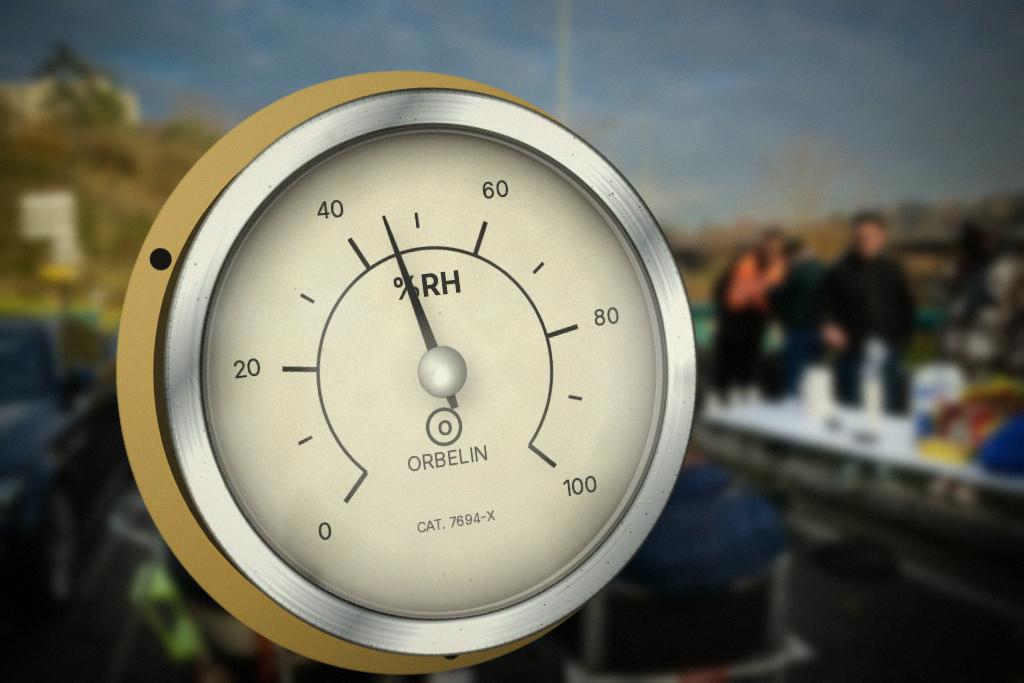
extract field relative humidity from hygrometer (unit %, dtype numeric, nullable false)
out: 45 %
